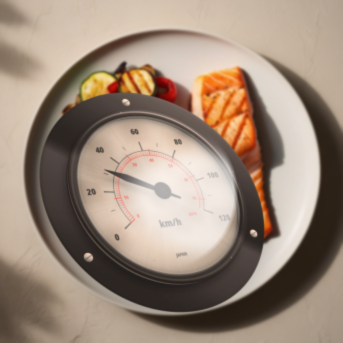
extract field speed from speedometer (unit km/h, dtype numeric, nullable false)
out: 30 km/h
